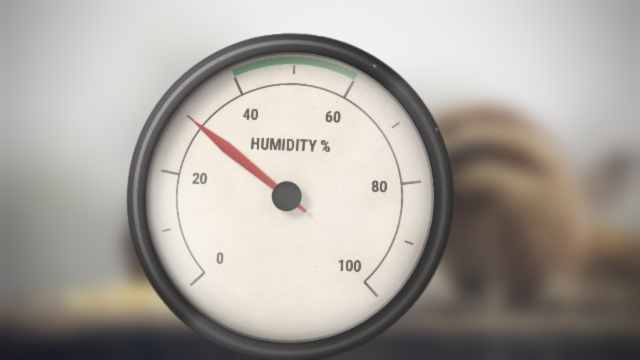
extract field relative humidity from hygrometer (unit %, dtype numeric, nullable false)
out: 30 %
